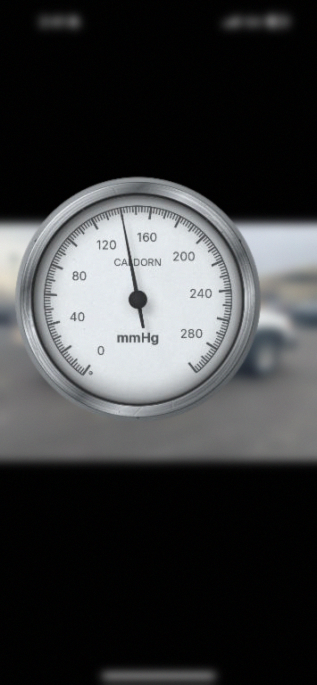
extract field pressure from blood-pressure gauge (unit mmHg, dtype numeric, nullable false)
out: 140 mmHg
